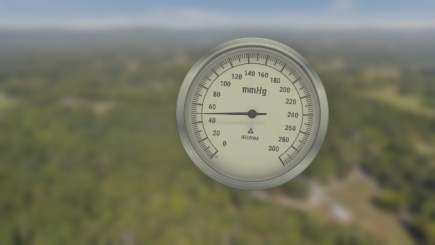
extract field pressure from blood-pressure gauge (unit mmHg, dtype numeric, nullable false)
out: 50 mmHg
